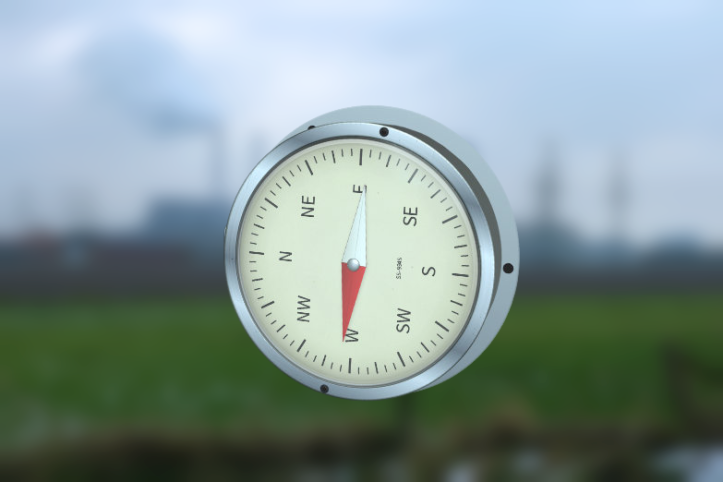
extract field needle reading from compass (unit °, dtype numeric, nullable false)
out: 275 °
